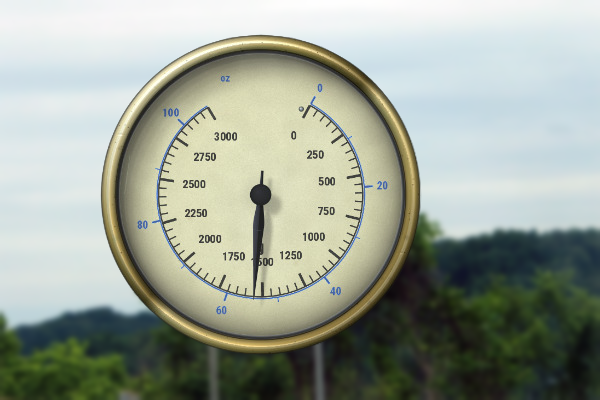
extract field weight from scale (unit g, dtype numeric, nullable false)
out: 1550 g
